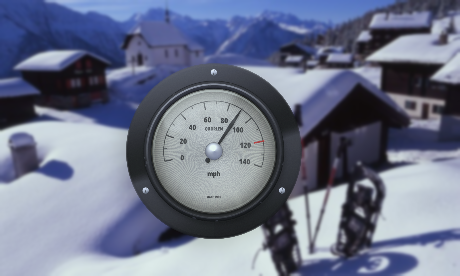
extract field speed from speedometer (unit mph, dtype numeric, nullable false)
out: 90 mph
